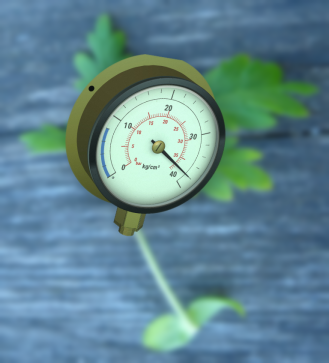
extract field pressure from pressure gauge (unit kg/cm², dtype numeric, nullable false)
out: 38 kg/cm²
